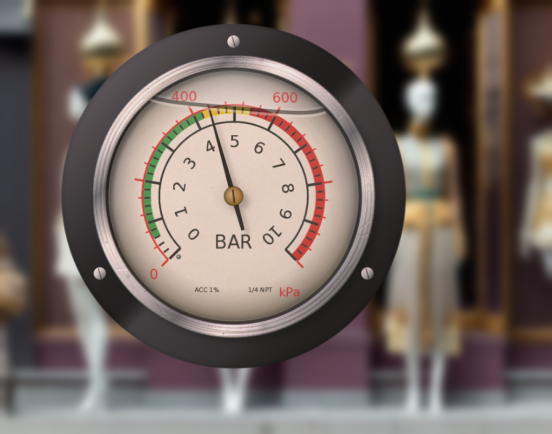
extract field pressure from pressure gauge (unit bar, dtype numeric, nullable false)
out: 4.4 bar
